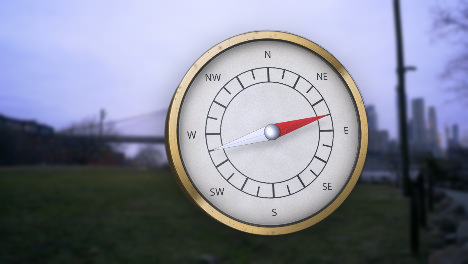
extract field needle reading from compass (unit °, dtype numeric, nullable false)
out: 75 °
